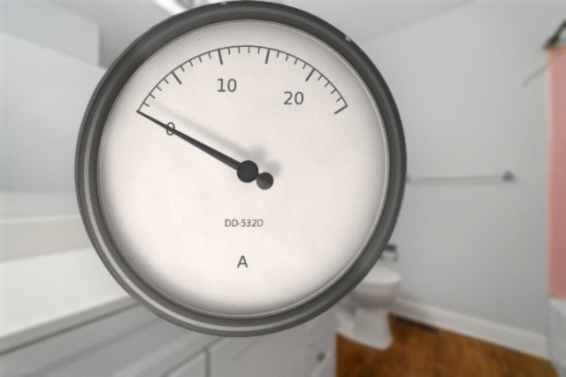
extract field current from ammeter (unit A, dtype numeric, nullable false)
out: 0 A
